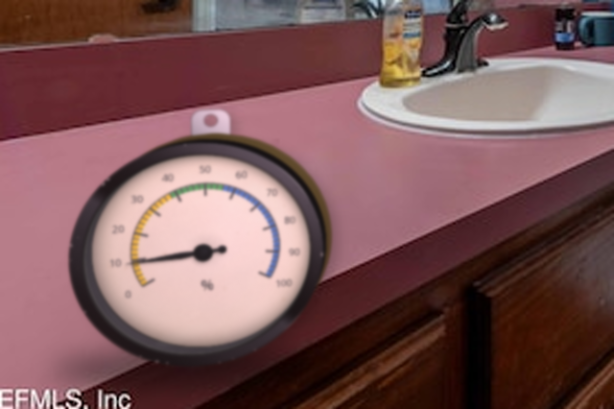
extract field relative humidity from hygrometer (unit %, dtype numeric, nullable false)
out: 10 %
